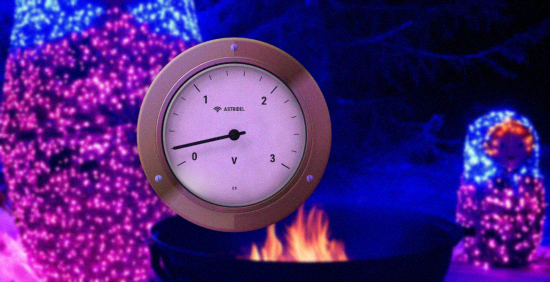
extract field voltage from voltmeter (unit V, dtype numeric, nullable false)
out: 0.2 V
